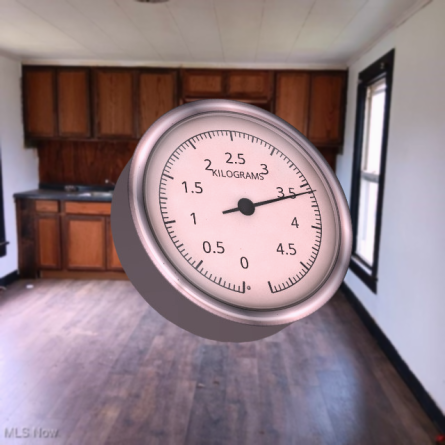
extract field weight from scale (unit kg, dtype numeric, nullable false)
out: 3.6 kg
